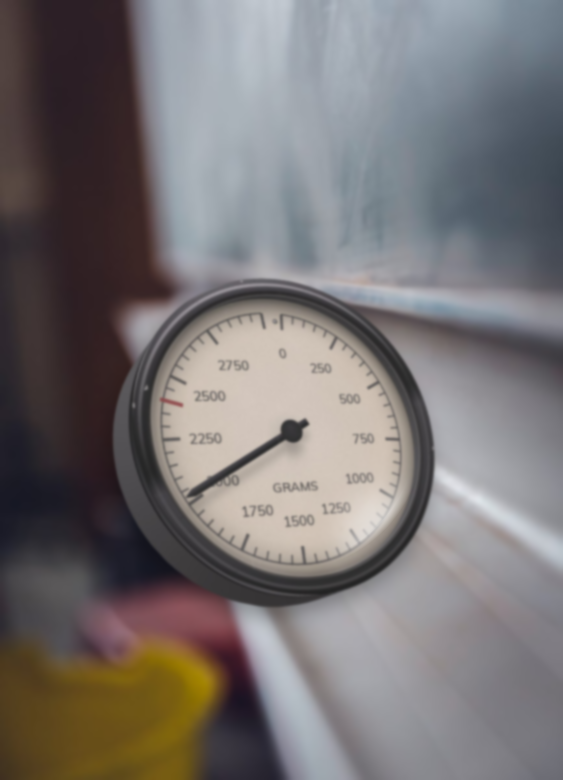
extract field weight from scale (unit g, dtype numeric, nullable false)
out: 2025 g
